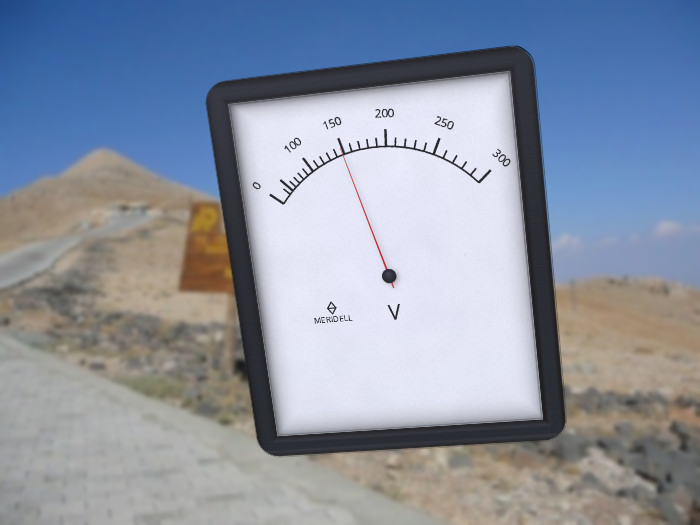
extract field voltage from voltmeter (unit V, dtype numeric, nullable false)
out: 150 V
